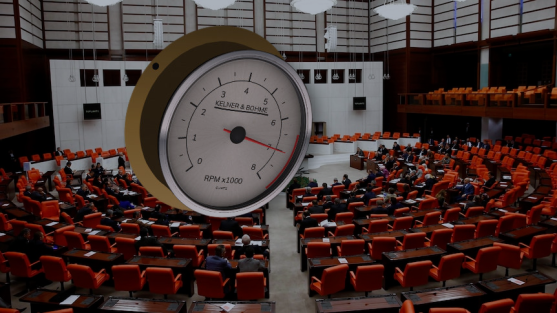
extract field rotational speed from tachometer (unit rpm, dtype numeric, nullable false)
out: 7000 rpm
